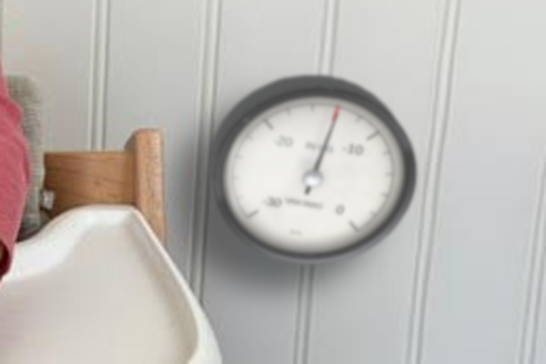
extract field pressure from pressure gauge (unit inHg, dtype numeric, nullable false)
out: -14 inHg
